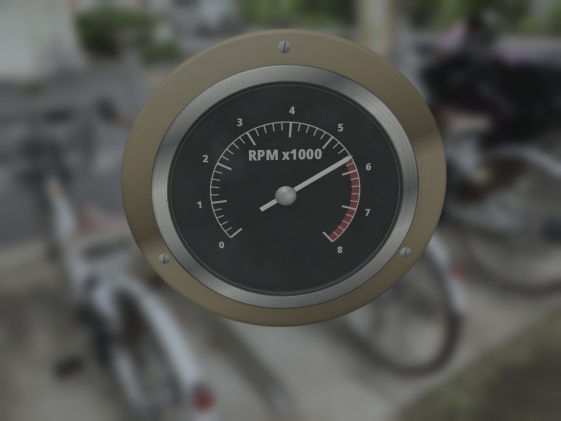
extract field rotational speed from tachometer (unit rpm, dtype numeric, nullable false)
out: 5600 rpm
